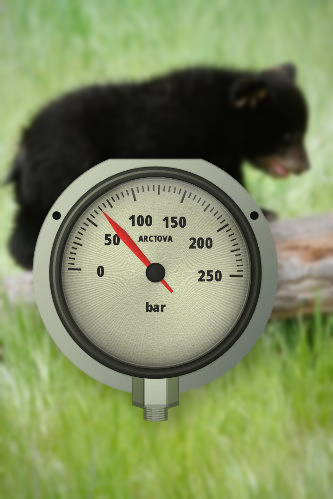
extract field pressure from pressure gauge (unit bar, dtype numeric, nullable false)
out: 65 bar
